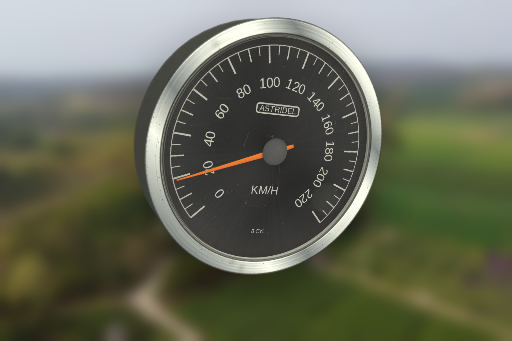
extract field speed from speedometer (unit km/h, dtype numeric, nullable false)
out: 20 km/h
